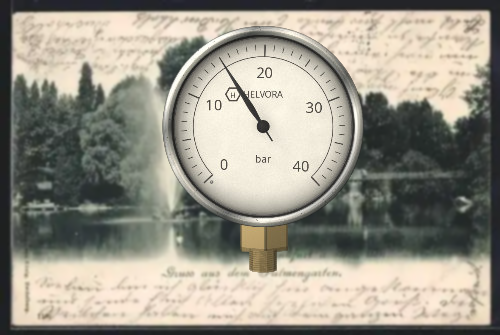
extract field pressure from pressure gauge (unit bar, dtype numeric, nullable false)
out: 15 bar
